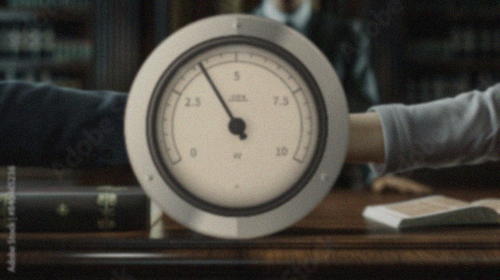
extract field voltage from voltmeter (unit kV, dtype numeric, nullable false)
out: 3.75 kV
